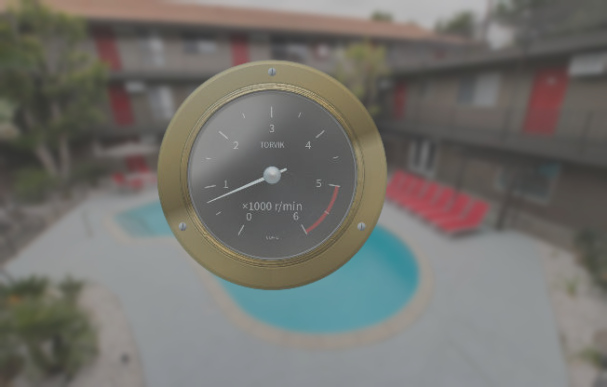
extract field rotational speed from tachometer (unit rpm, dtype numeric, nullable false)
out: 750 rpm
